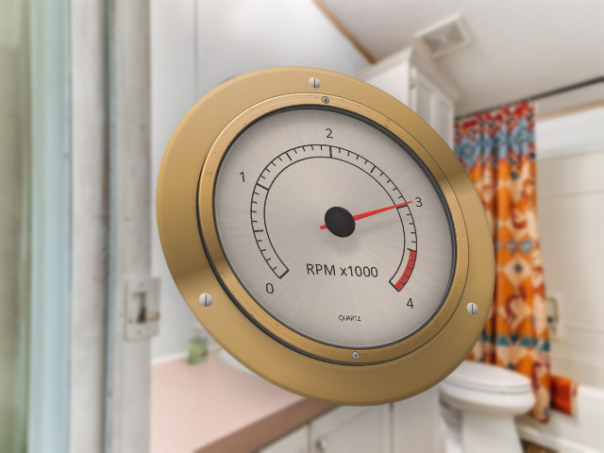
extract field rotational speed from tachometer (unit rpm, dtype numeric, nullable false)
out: 3000 rpm
